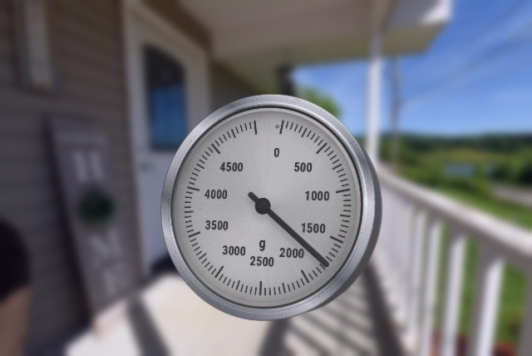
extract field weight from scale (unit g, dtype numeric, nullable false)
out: 1750 g
